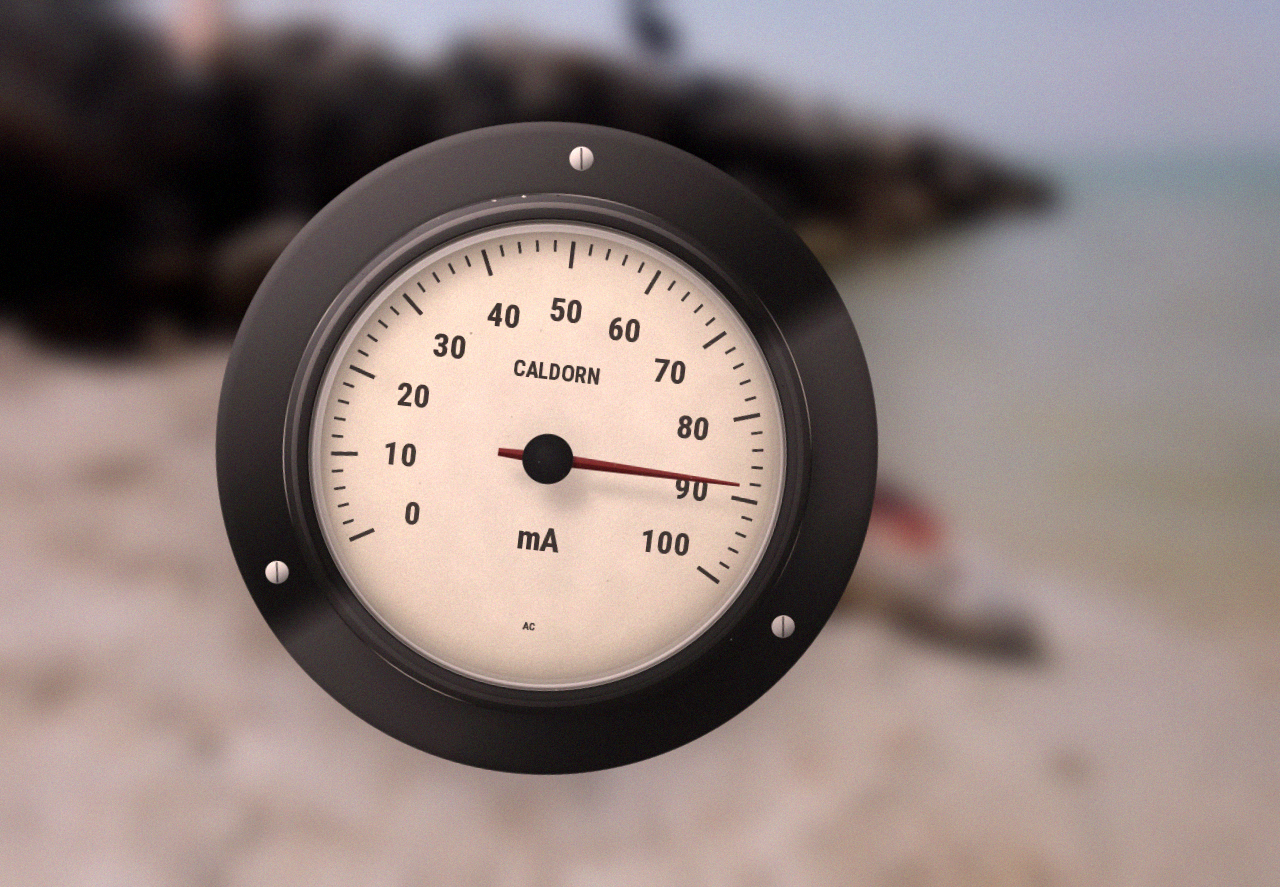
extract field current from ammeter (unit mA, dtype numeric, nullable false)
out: 88 mA
